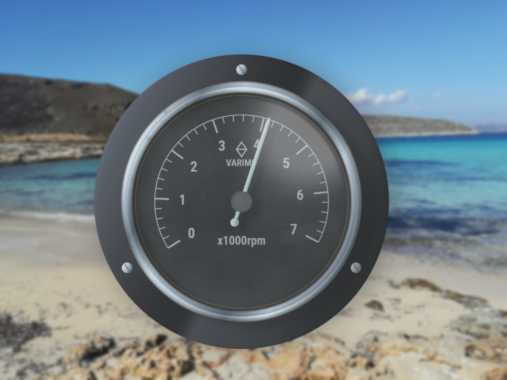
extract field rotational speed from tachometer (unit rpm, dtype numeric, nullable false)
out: 4100 rpm
